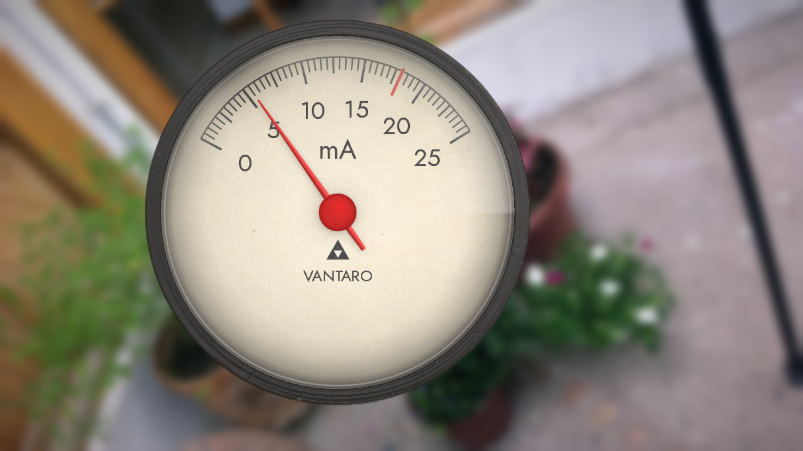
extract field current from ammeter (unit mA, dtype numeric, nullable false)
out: 5.5 mA
